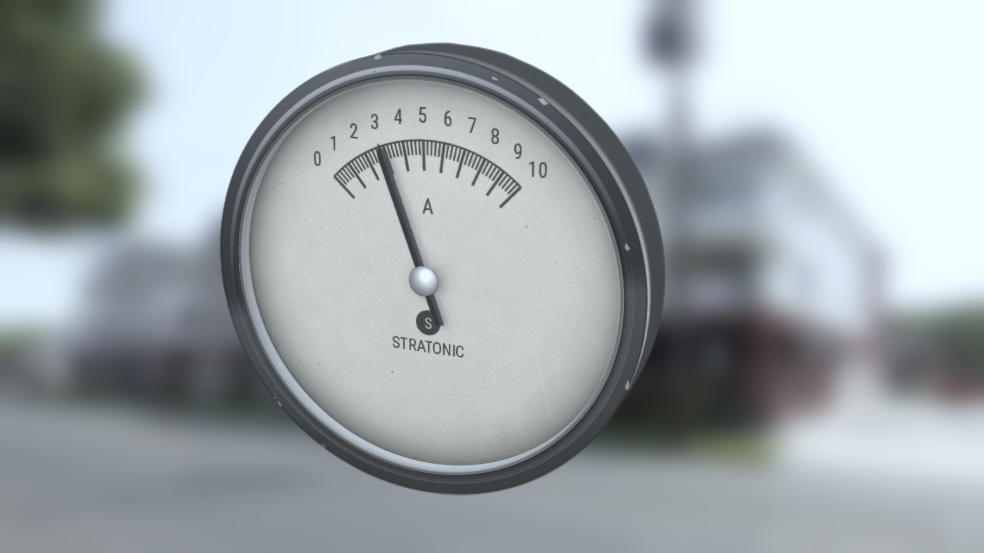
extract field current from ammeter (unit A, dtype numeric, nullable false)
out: 3 A
